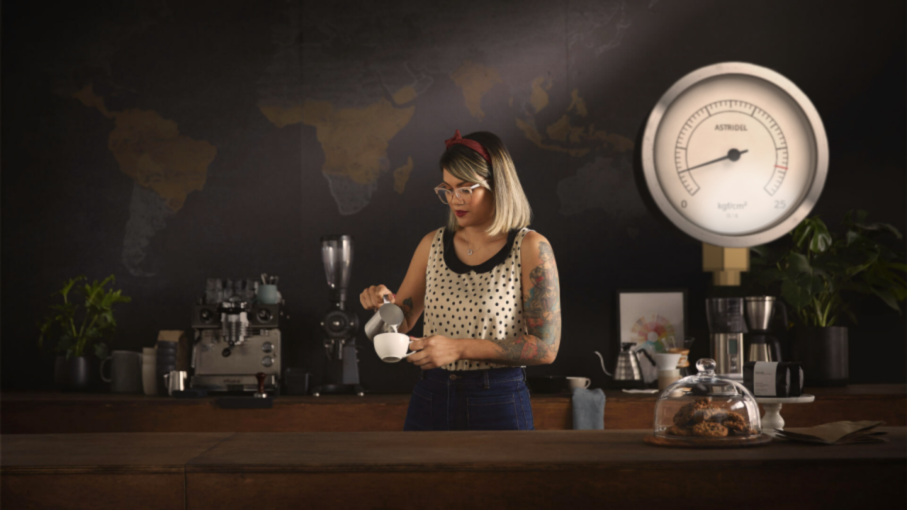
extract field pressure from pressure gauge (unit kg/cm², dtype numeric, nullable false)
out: 2.5 kg/cm²
